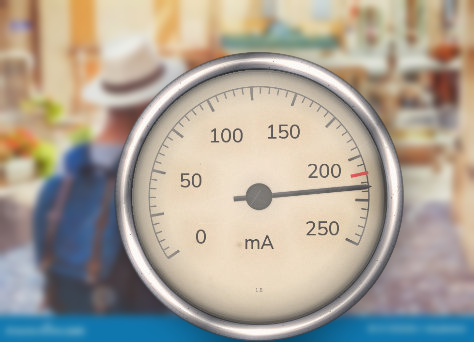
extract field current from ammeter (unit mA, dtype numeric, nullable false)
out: 217.5 mA
